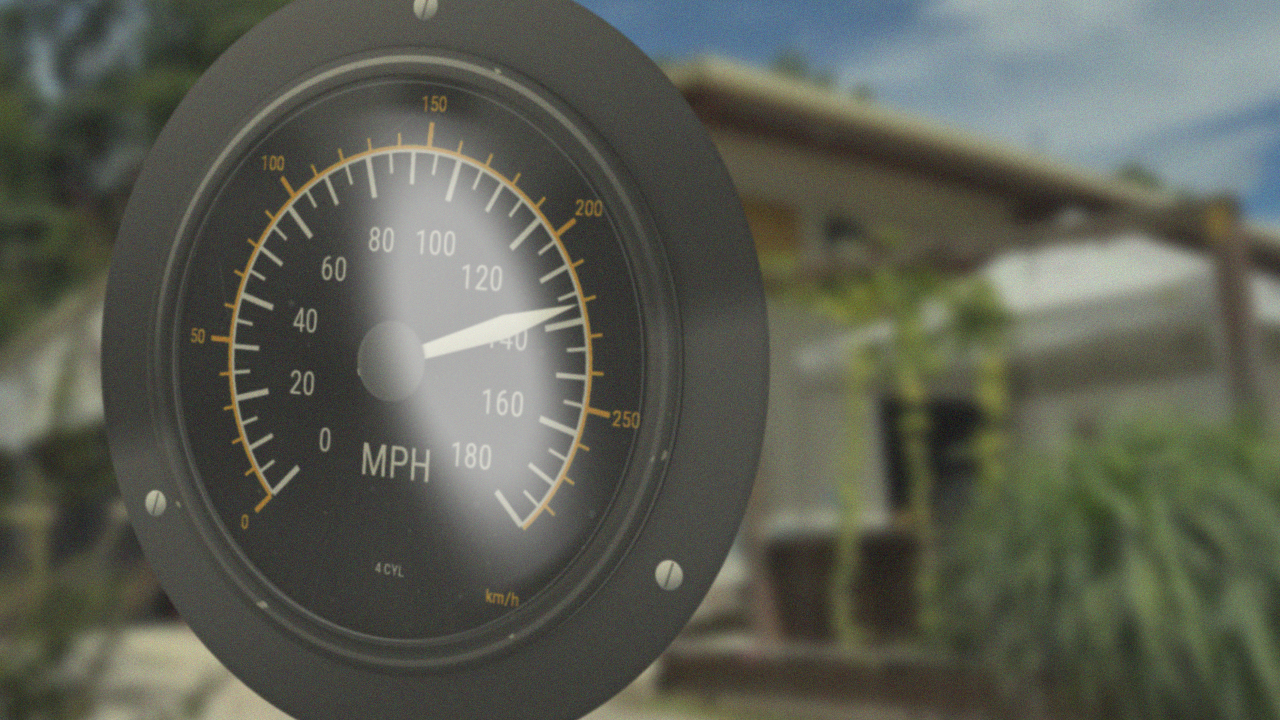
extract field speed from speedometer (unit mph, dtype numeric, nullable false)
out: 137.5 mph
